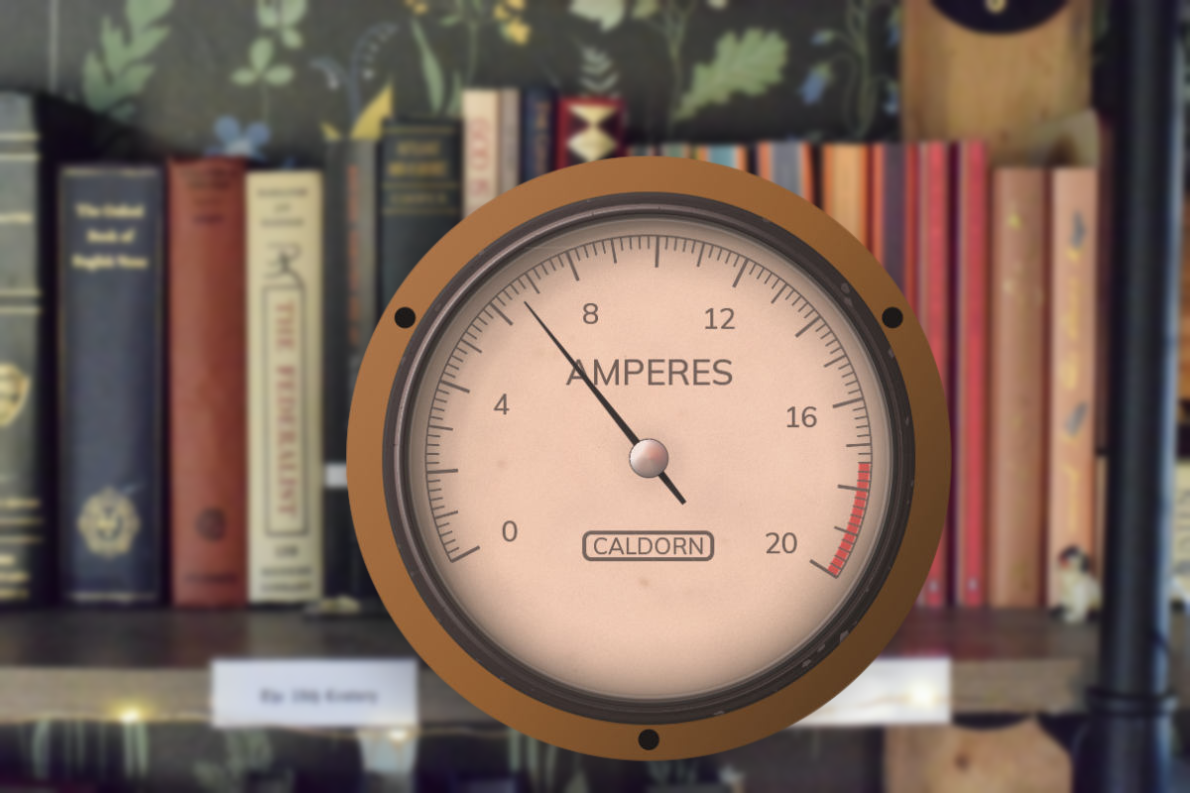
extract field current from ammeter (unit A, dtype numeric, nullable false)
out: 6.6 A
